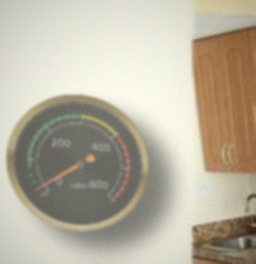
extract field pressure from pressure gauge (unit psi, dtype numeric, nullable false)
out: 20 psi
